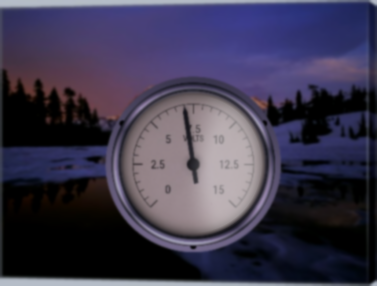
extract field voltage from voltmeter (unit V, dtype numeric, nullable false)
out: 7 V
